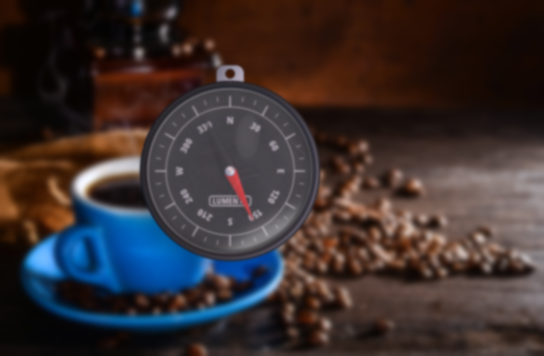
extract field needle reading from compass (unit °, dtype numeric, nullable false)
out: 155 °
